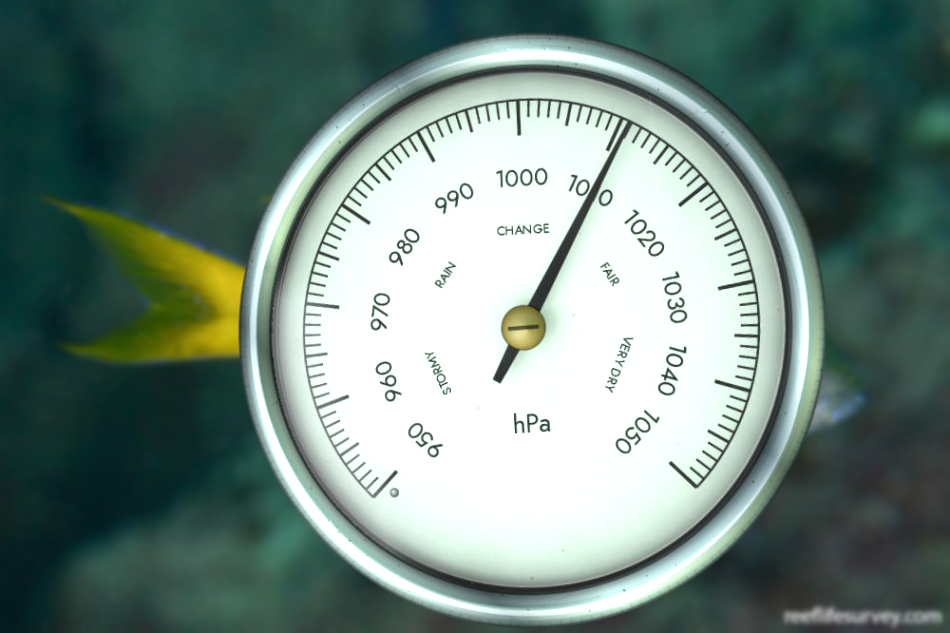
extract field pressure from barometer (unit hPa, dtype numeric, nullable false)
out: 1011 hPa
